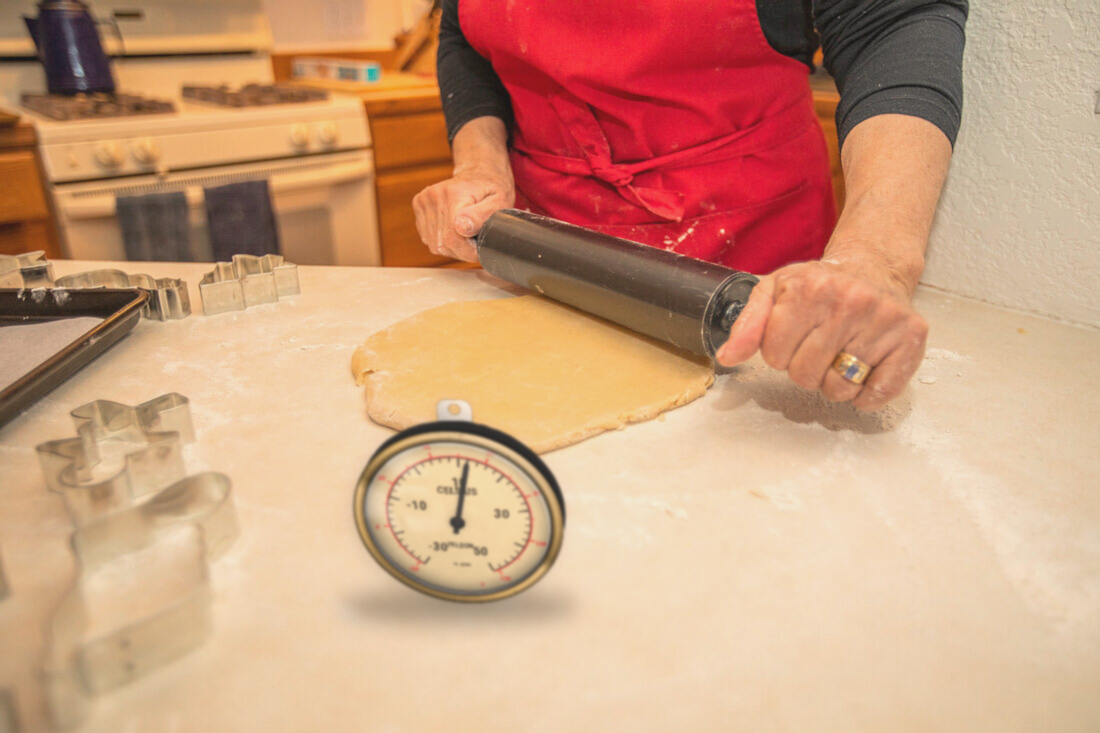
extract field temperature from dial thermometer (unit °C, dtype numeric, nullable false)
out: 12 °C
